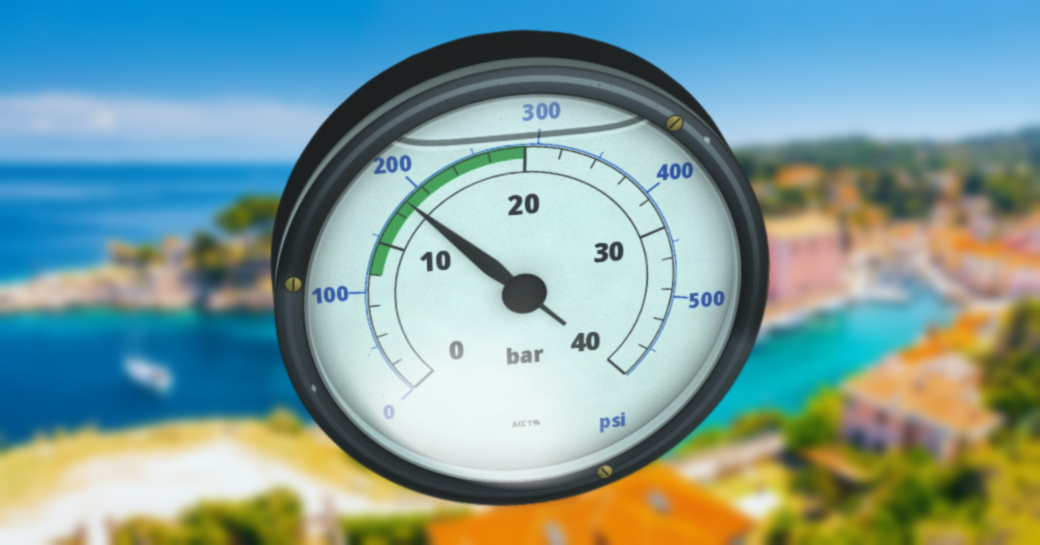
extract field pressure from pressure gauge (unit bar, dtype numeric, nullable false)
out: 13 bar
